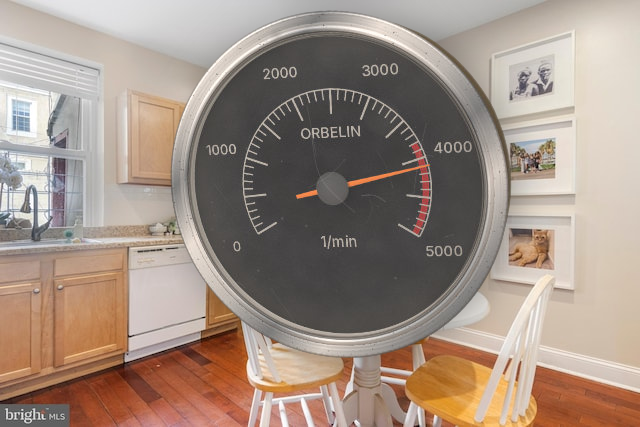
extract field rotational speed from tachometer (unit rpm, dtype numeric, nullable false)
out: 4100 rpm
